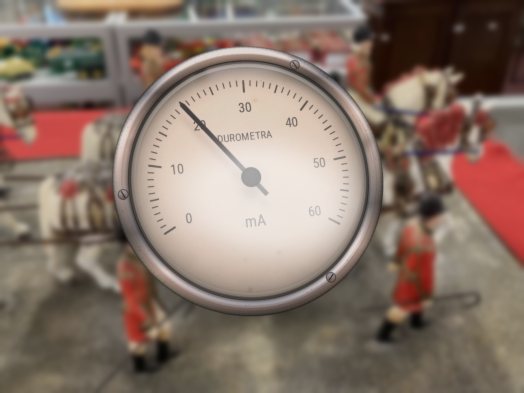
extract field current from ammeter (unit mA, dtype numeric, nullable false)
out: 20 mA
